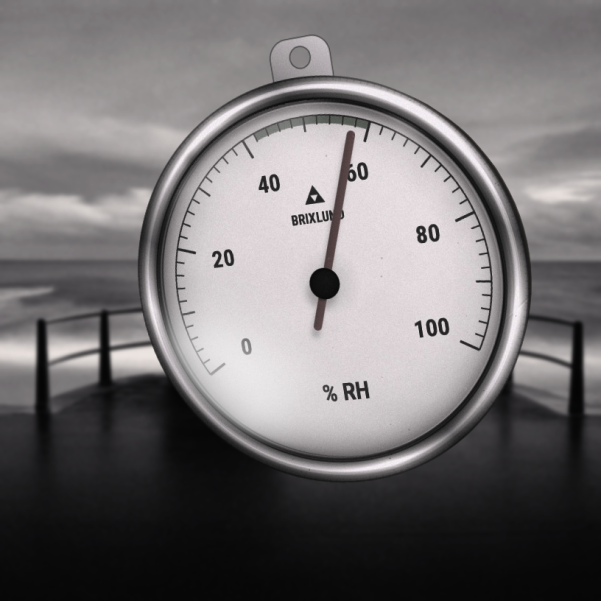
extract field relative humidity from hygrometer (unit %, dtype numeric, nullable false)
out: 58 %
